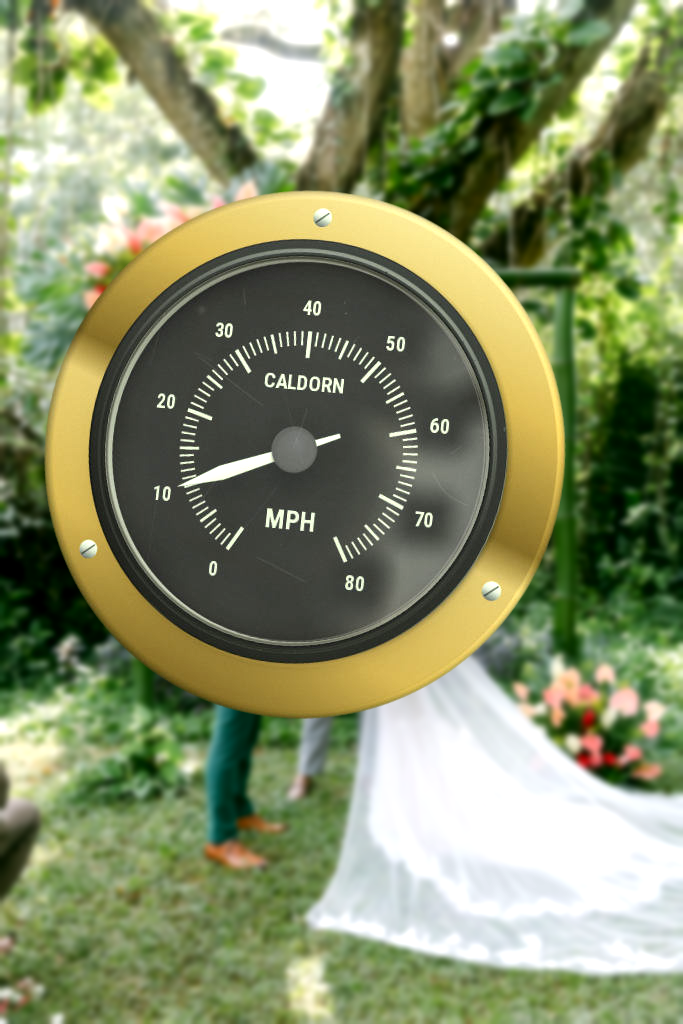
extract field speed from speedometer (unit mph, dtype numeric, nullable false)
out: 10 mph
